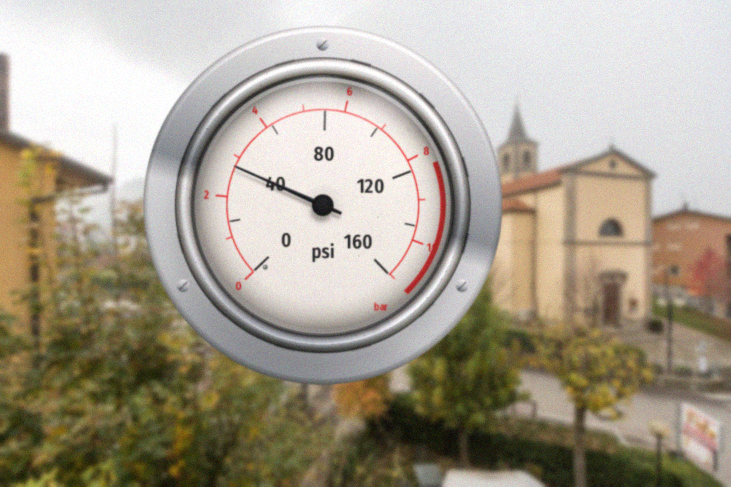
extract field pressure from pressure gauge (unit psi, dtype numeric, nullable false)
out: 40 psi
